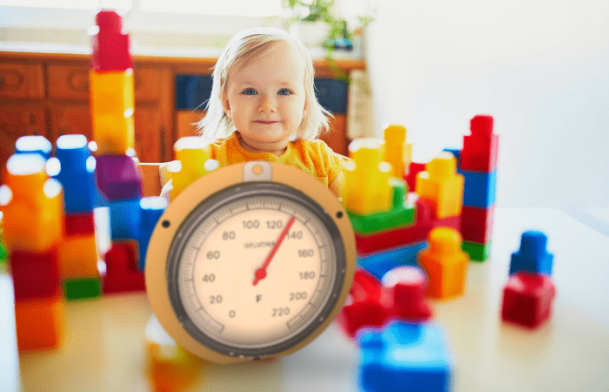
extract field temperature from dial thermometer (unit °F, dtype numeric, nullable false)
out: 130 °F
